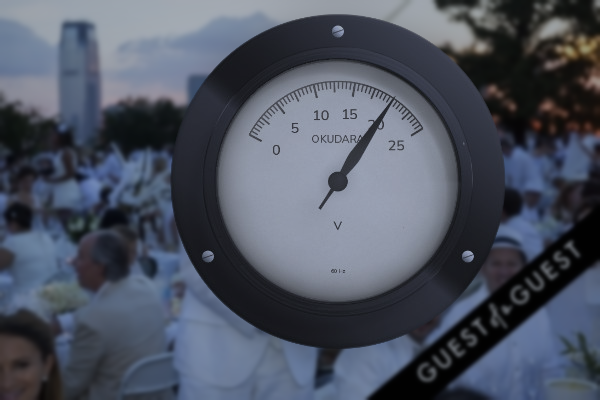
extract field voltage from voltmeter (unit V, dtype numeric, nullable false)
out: 20 V
